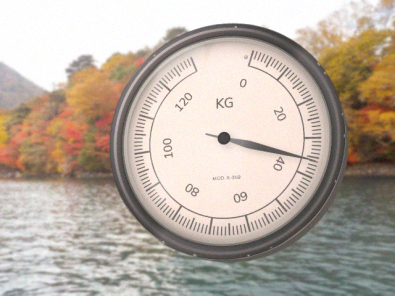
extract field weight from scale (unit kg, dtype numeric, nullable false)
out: 36 kg
